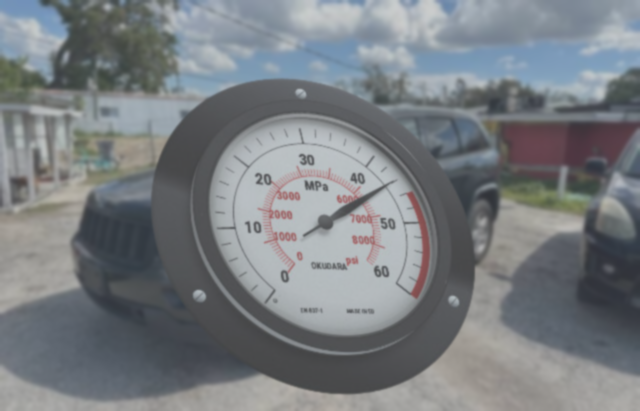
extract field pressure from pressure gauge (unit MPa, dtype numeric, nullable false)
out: 44 MPa
